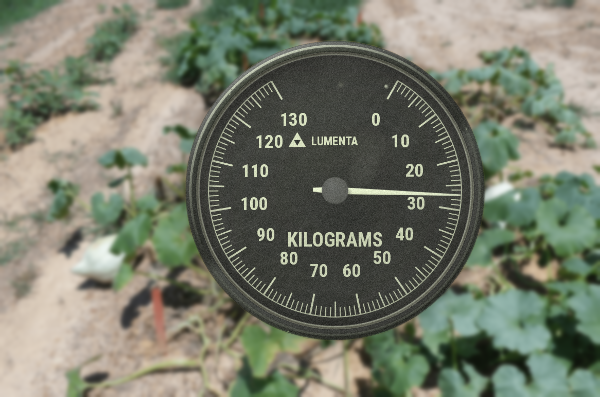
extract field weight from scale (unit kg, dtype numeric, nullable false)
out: 27 kg
